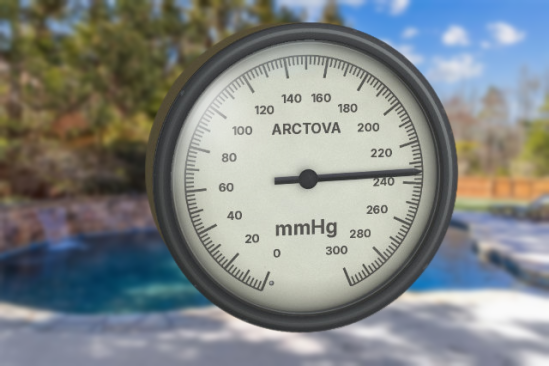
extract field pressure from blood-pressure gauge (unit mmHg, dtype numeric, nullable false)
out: 234 mmHg
